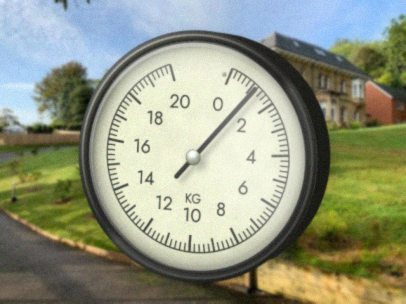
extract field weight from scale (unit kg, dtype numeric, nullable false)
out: 1.2 kg
